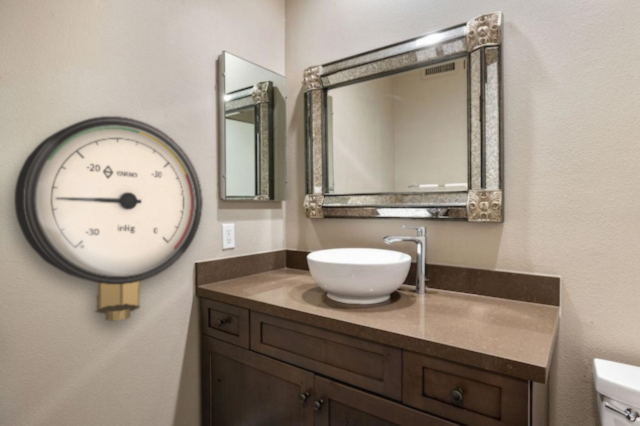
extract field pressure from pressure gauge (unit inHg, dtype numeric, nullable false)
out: -25 inHg
